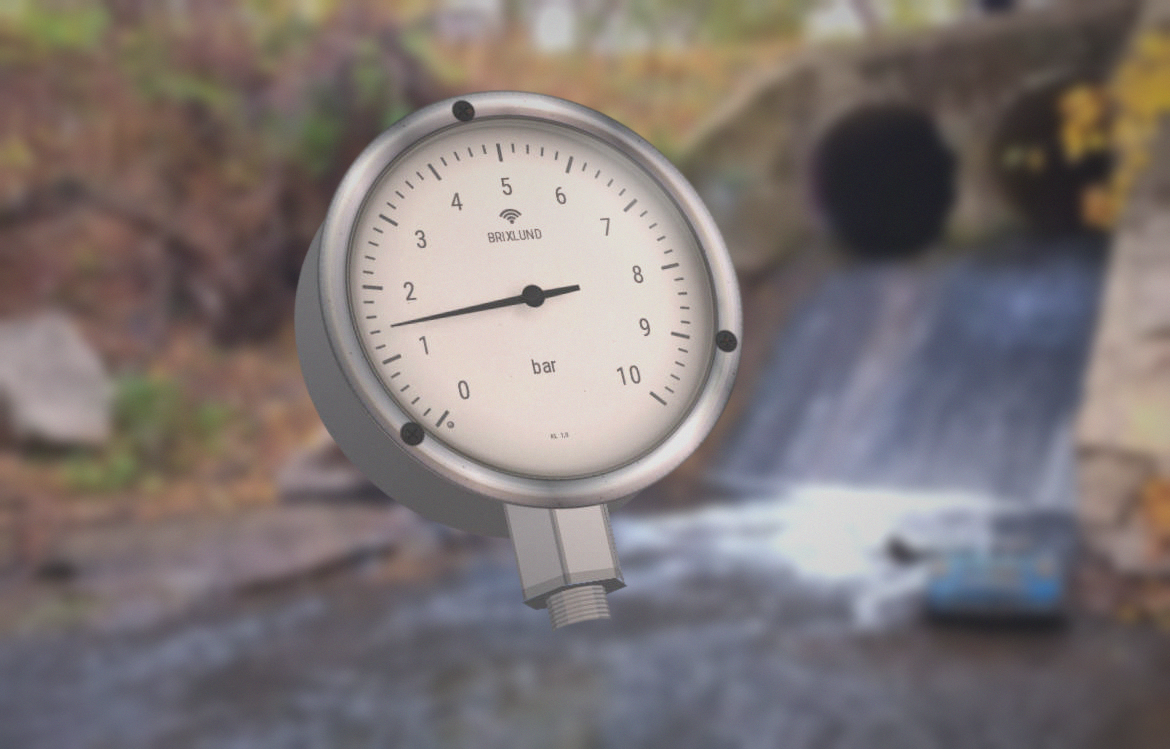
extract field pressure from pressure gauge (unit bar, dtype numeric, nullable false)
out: 1.4 bar
